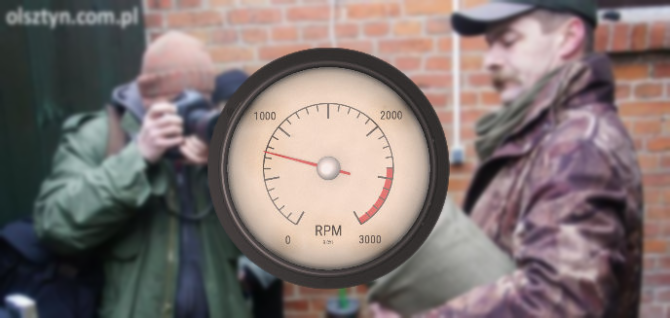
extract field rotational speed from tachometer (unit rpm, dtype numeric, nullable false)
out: 750 rpm
